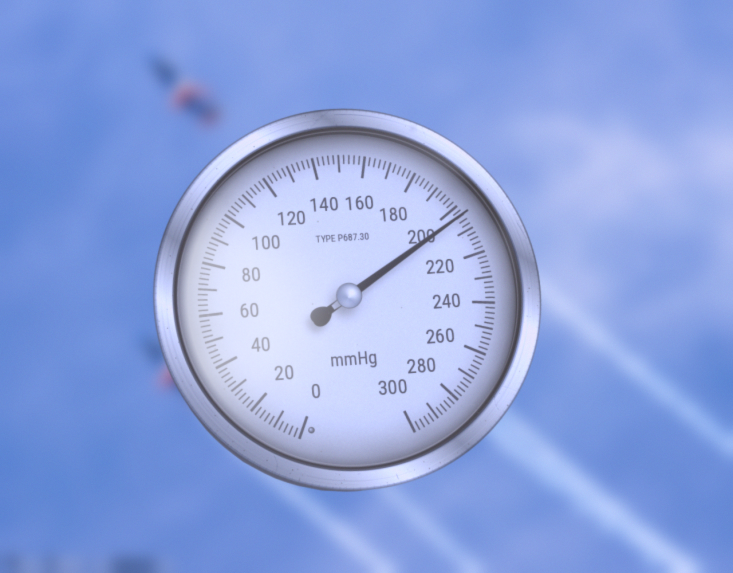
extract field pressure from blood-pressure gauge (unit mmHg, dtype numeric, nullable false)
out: 204 mmHg
